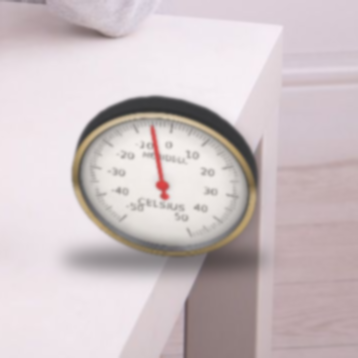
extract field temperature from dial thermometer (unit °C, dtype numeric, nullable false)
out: -5 °C
